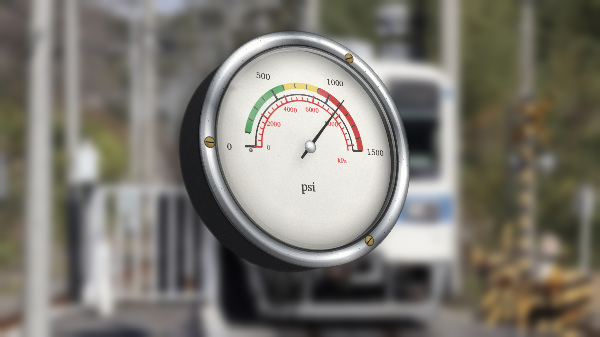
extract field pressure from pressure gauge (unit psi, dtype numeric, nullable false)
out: 1100 psi
